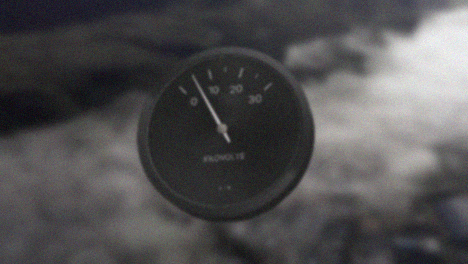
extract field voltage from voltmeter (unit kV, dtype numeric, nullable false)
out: 5 kV
